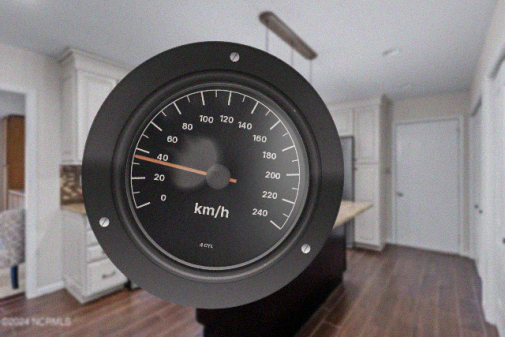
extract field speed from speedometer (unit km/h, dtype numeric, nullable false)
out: 35 km/h
